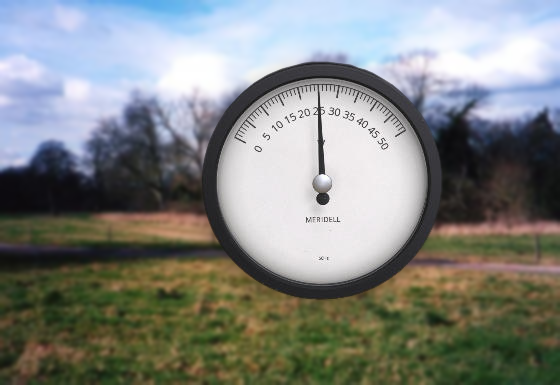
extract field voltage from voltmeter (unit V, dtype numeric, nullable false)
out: 25 V
